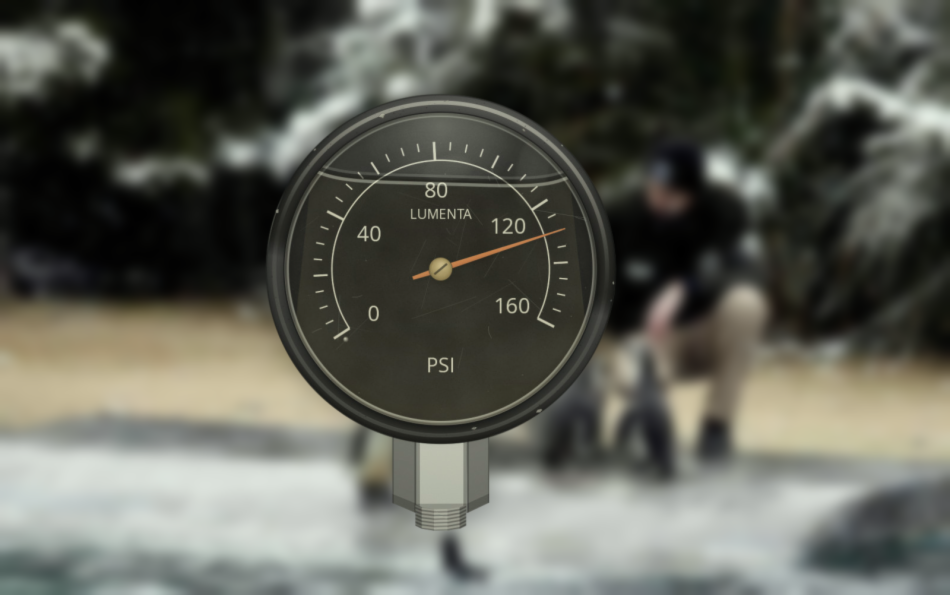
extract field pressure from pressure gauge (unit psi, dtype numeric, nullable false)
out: 130 psi
